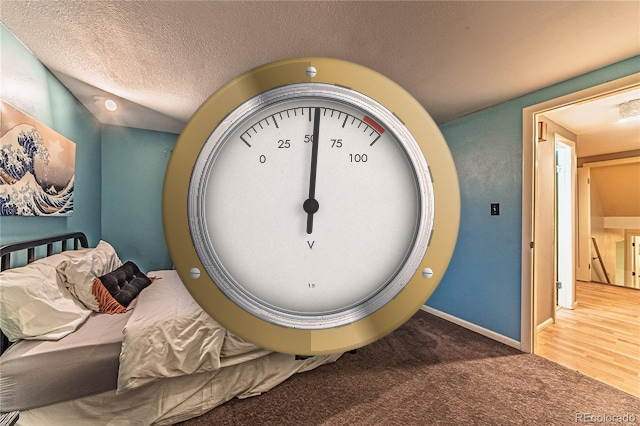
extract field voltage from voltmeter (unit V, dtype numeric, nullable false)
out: 55 V
